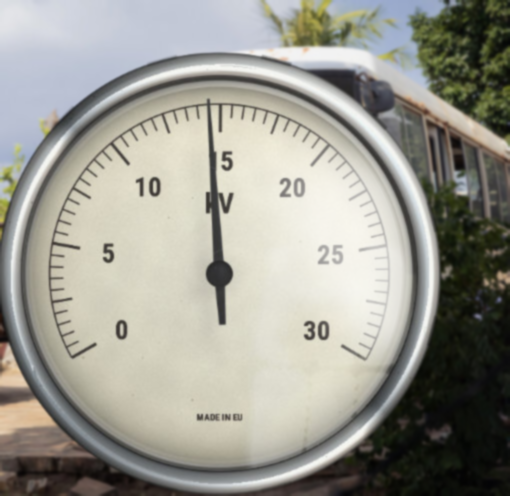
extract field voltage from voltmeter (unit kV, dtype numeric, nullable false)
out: 14.5 kV
